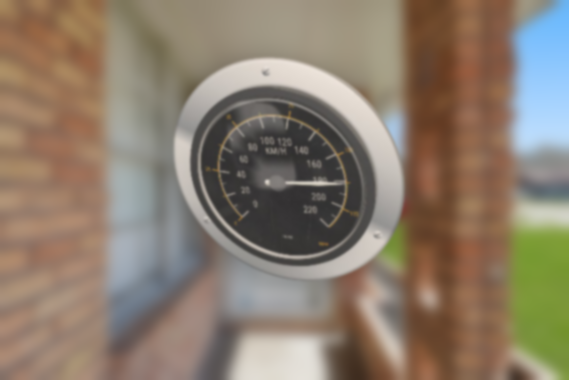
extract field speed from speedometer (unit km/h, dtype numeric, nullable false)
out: 180 km/h
